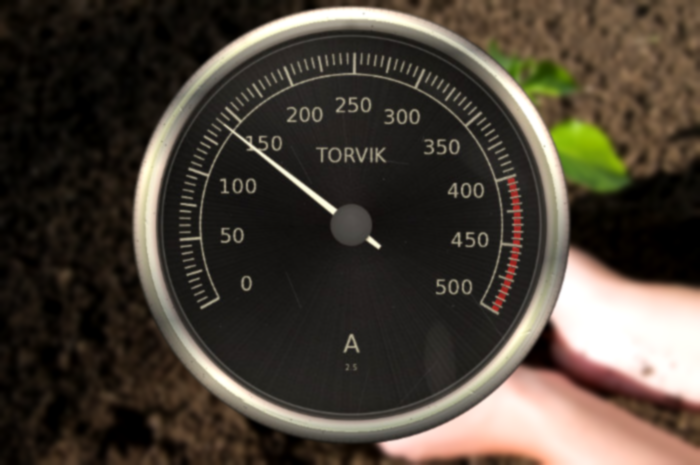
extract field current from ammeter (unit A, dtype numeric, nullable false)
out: 140 A
